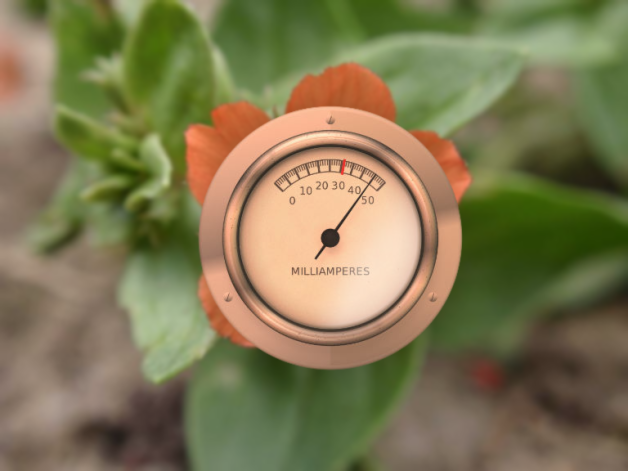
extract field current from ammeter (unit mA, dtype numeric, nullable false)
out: 45 mA
